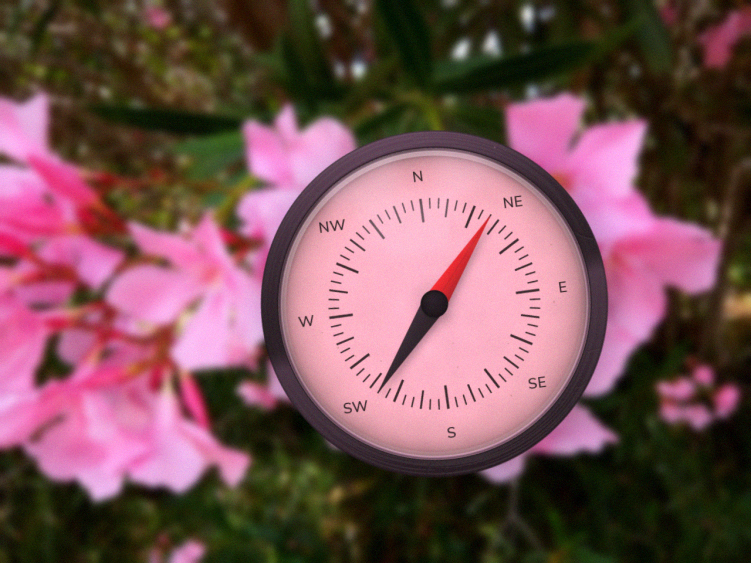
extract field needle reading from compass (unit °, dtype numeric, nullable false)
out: 40 °
